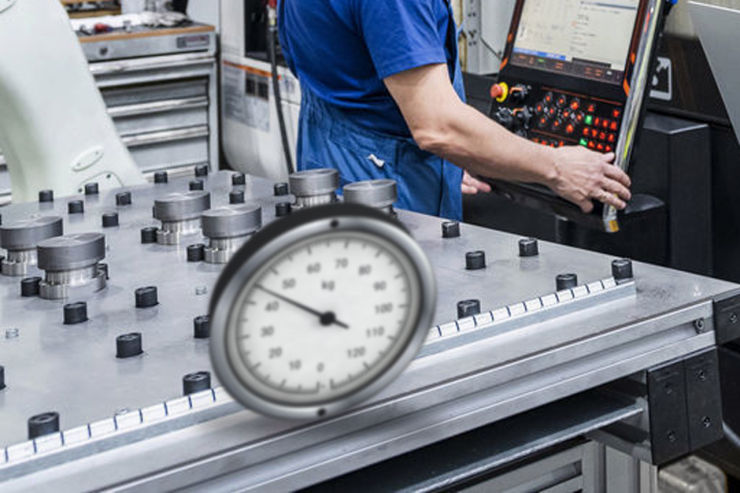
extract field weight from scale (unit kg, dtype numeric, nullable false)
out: 45 kg
